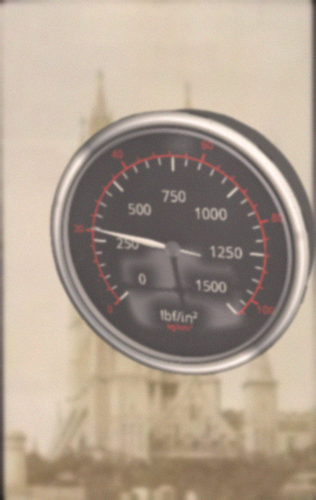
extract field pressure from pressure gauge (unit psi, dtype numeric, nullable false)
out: 300 psi
